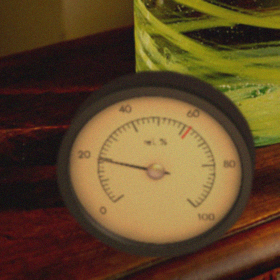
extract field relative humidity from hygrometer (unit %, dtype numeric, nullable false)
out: 20 %
